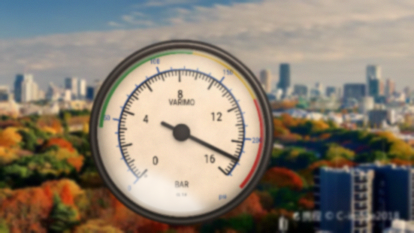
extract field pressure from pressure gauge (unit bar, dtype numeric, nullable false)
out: 15 bar
